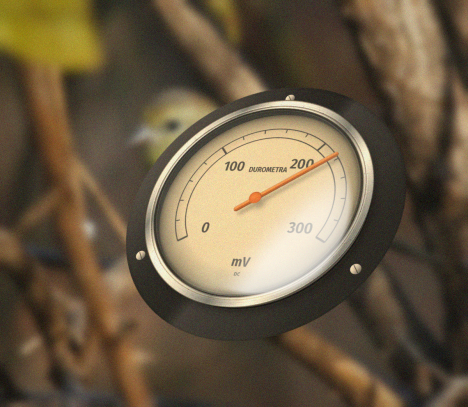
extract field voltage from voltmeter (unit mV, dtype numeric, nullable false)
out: 220 mV
